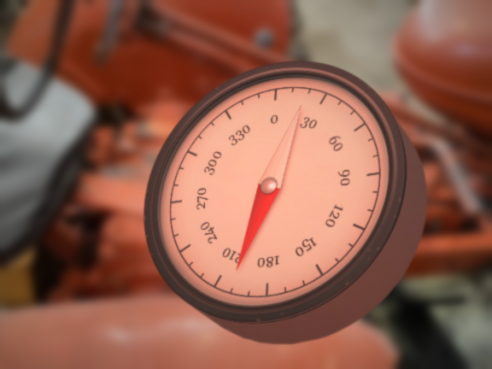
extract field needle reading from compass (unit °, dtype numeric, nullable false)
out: 200 °
